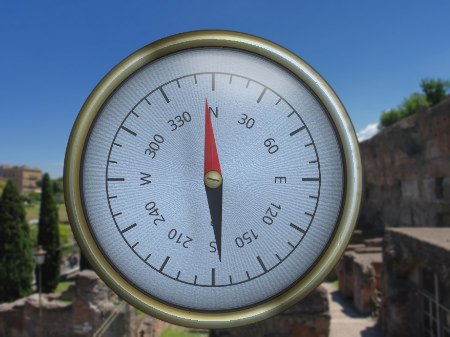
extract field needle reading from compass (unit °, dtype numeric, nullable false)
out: 355 °
